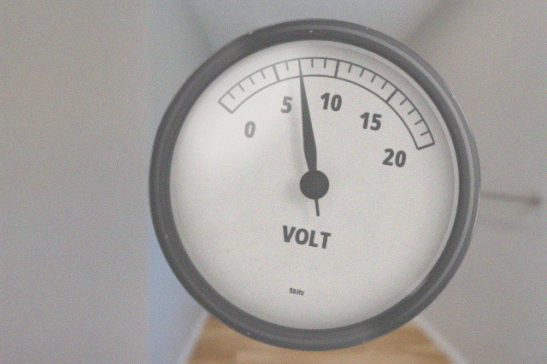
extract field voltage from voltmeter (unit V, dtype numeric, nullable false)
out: 7 V
